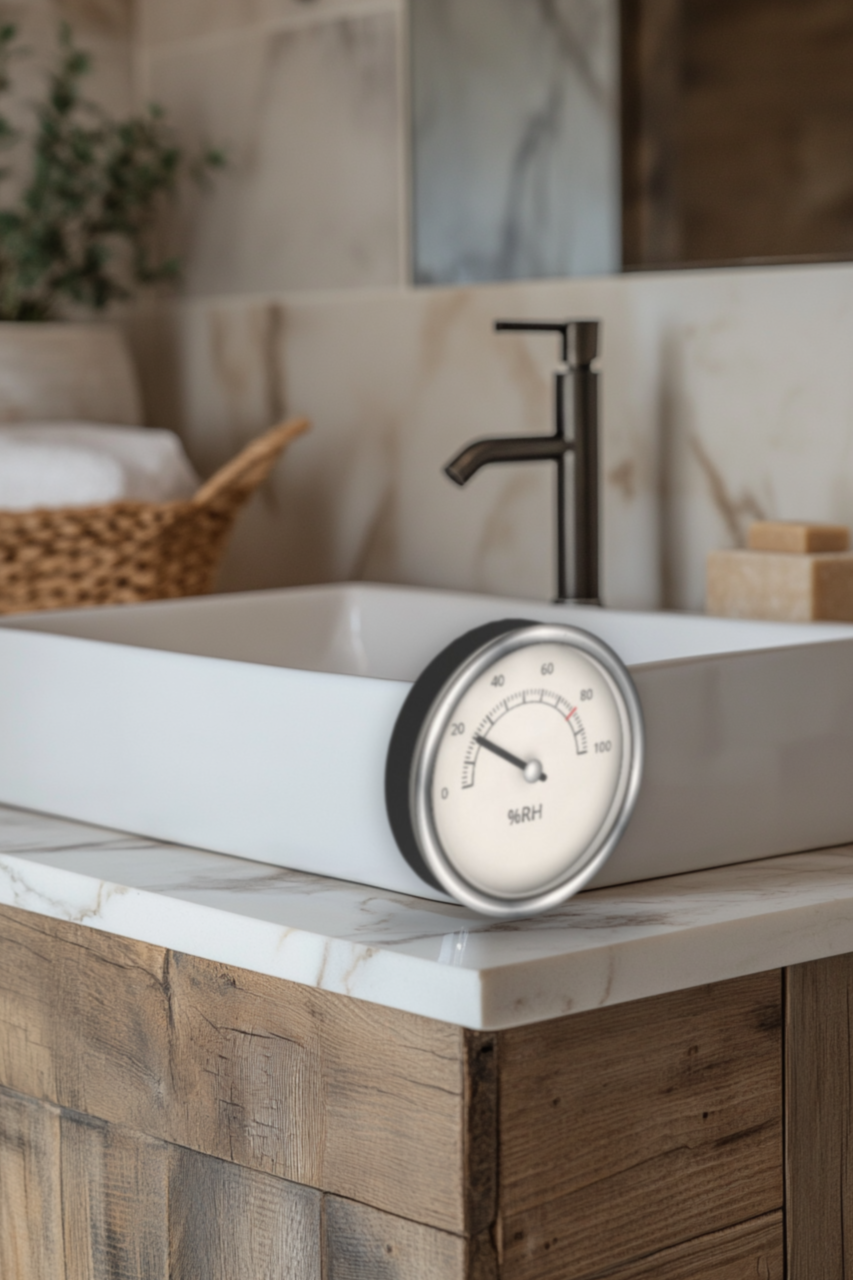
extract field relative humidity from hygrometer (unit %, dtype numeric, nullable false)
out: 20 %
